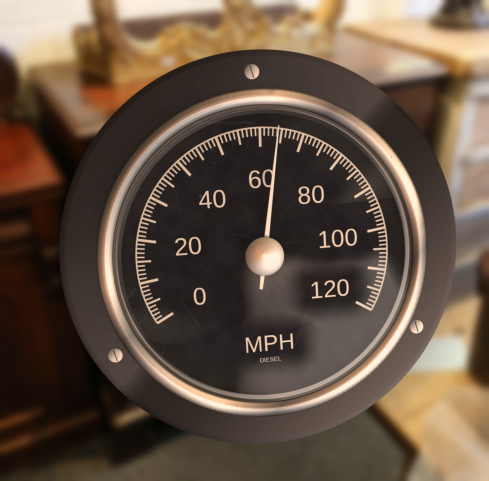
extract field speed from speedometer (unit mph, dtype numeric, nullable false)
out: 64 mph
